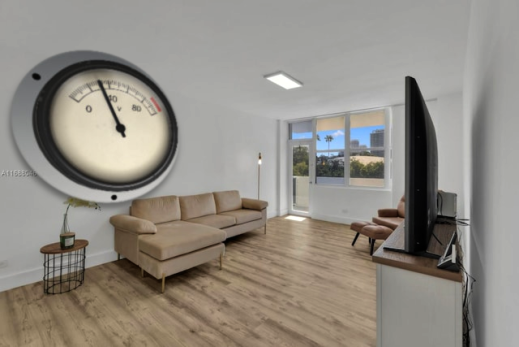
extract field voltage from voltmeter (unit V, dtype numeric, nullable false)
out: 30 V
